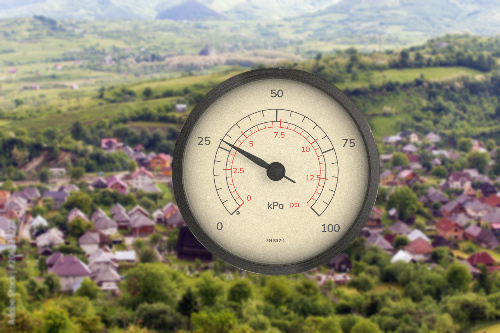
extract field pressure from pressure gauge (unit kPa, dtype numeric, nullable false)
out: 27.5 kPa
